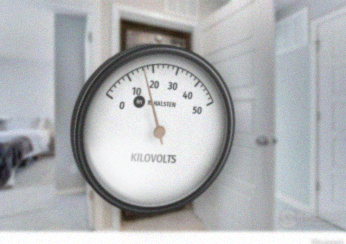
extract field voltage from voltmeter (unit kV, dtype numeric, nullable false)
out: 16 kV
